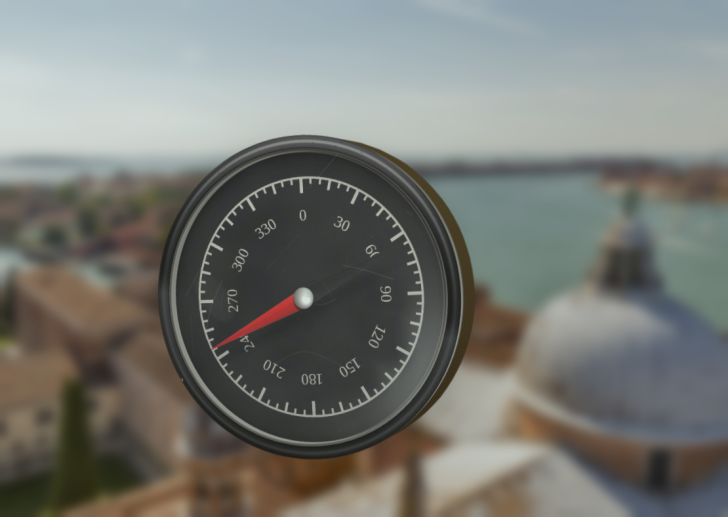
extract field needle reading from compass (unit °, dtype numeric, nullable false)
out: 245 °
